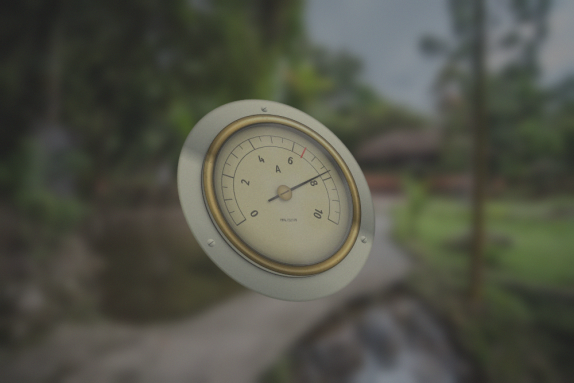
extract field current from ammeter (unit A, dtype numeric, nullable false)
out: 7.75 A
